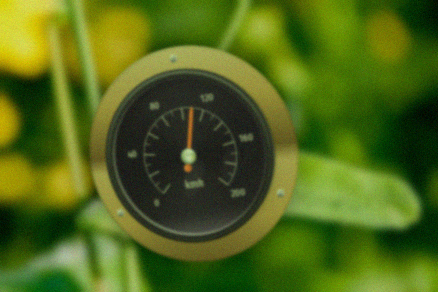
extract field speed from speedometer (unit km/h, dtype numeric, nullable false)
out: 110 km/h
